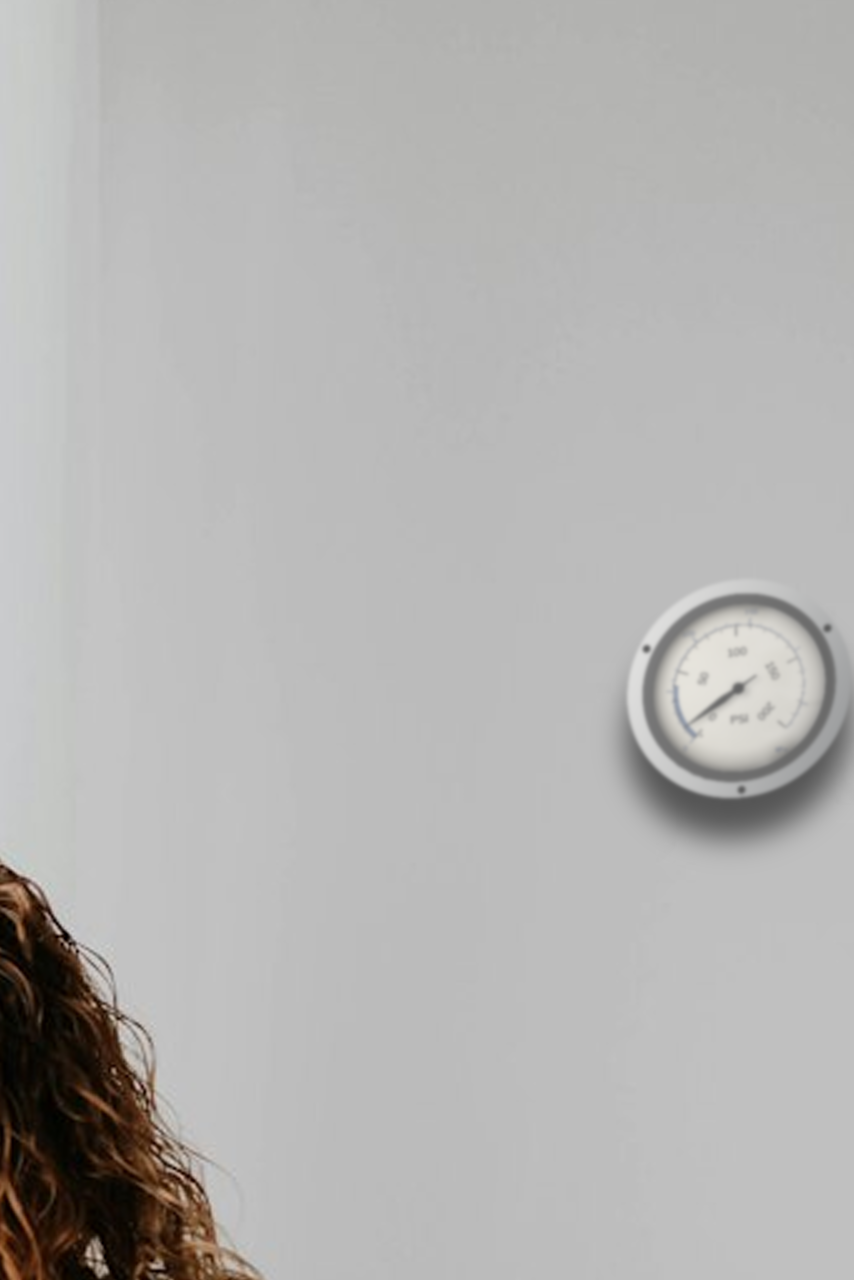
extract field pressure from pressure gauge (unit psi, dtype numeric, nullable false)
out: 10 psi
